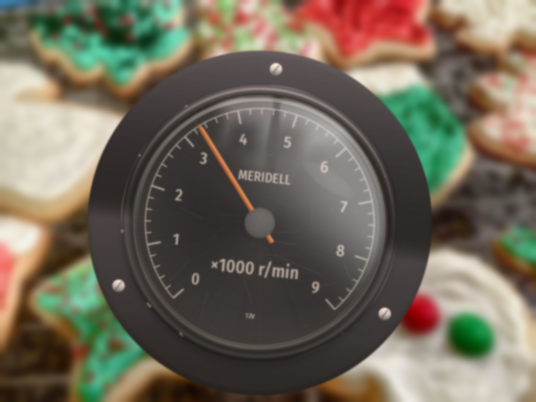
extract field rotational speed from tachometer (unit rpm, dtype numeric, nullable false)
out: 3300 rpm
